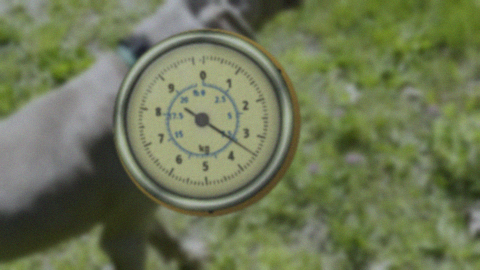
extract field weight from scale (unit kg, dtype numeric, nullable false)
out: 3.5 kg
